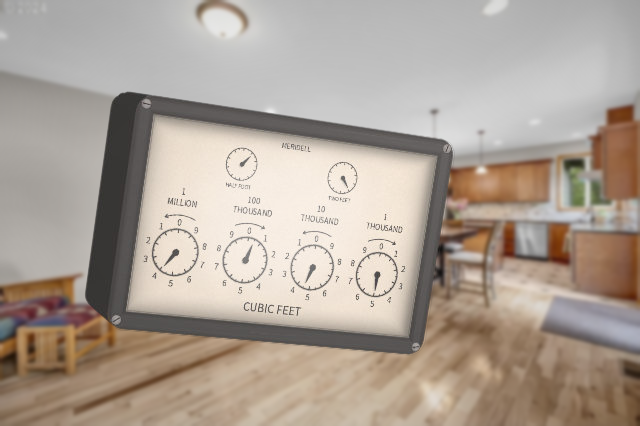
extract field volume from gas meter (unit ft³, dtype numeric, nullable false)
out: 404500 ft³
